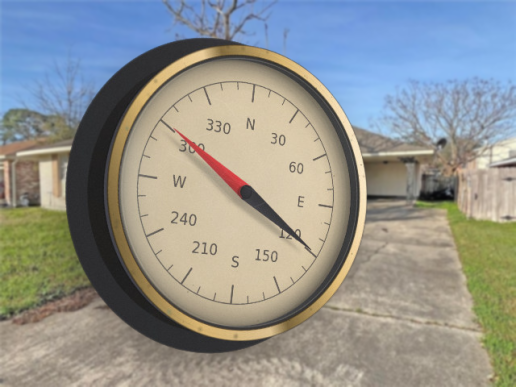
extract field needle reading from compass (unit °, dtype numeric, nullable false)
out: 300 °
